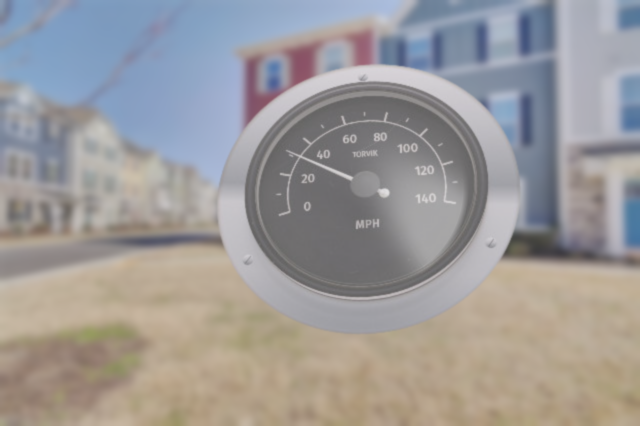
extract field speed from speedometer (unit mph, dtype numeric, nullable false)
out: 30 mph
